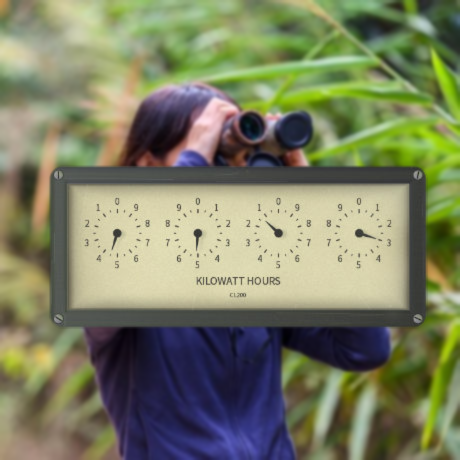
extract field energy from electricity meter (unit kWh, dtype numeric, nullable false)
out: 4513 kWh
